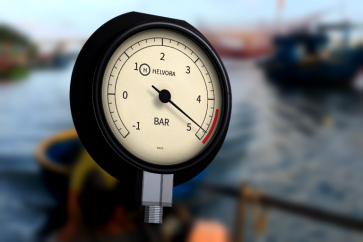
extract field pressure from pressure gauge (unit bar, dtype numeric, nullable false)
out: 4.8 bar
